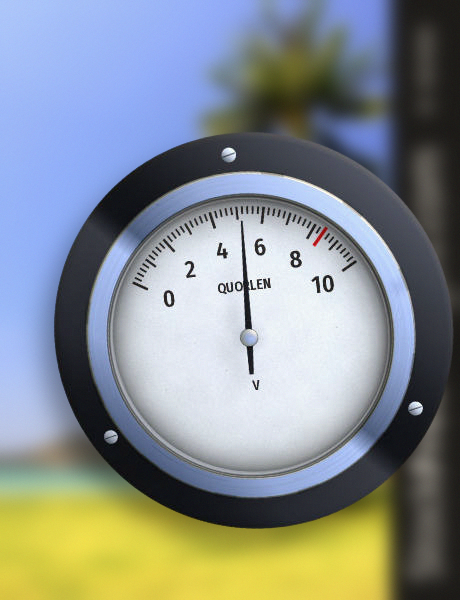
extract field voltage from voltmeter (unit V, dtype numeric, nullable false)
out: 5.2 V
